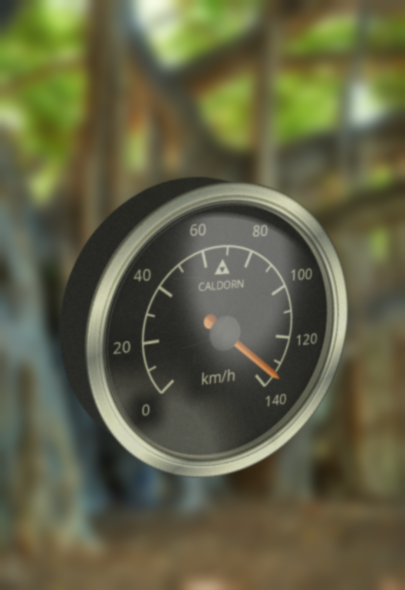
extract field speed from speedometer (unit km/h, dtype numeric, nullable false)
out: 135 km/h
